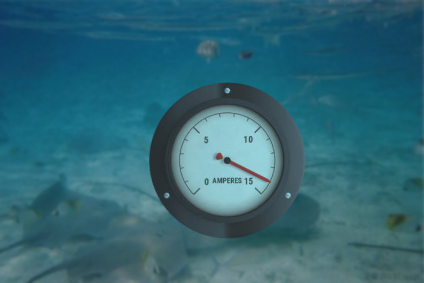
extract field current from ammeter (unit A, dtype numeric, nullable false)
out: 14 A
